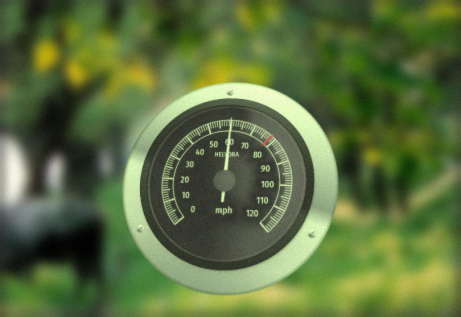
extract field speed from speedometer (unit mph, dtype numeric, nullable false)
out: 60 mph
